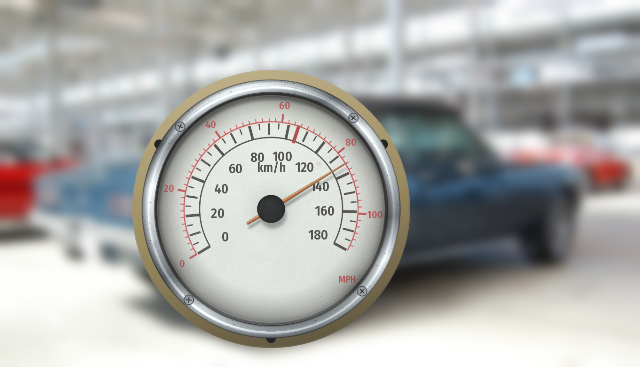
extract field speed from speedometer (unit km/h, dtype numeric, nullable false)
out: 135 km/h
